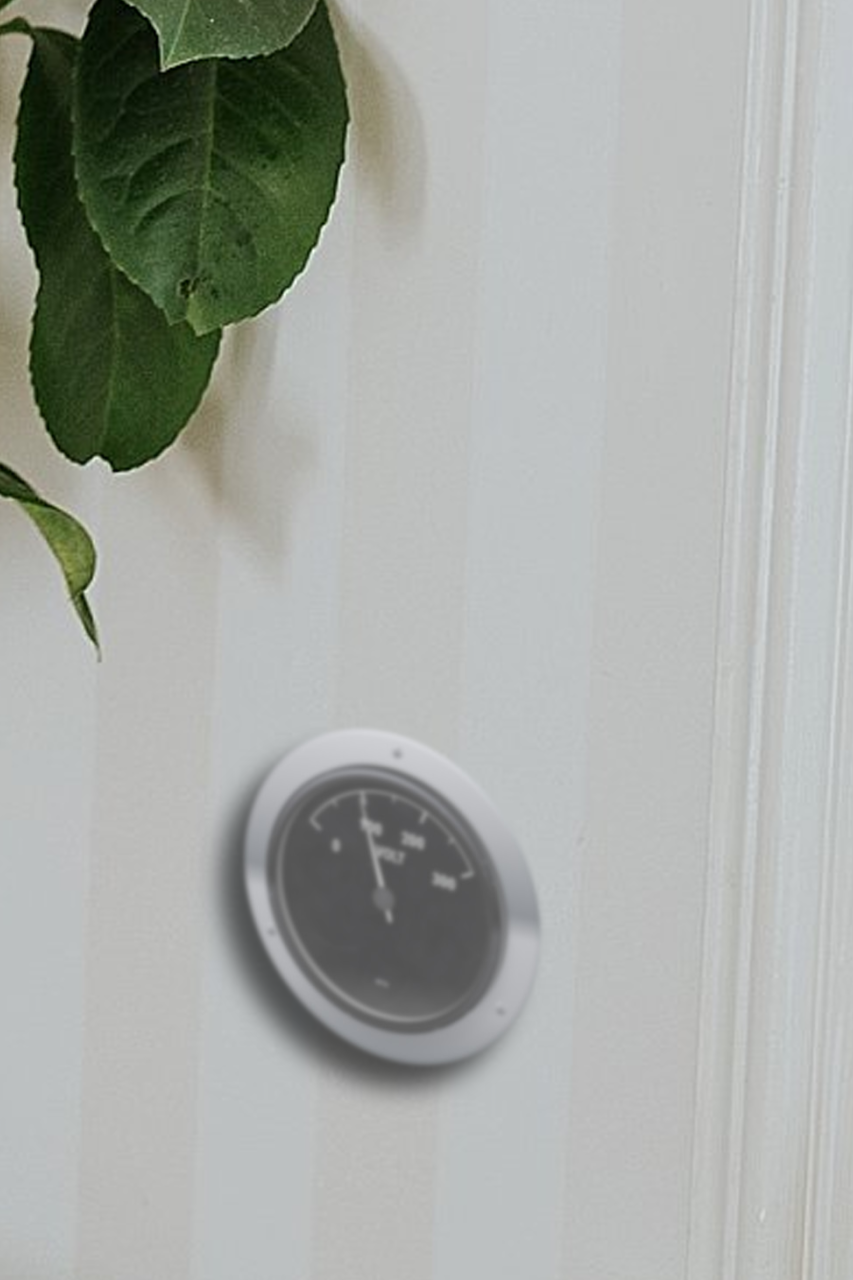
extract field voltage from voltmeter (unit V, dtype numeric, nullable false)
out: 100 V
